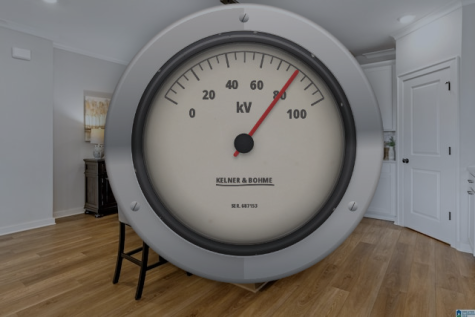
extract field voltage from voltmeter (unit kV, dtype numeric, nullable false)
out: 80 kV
